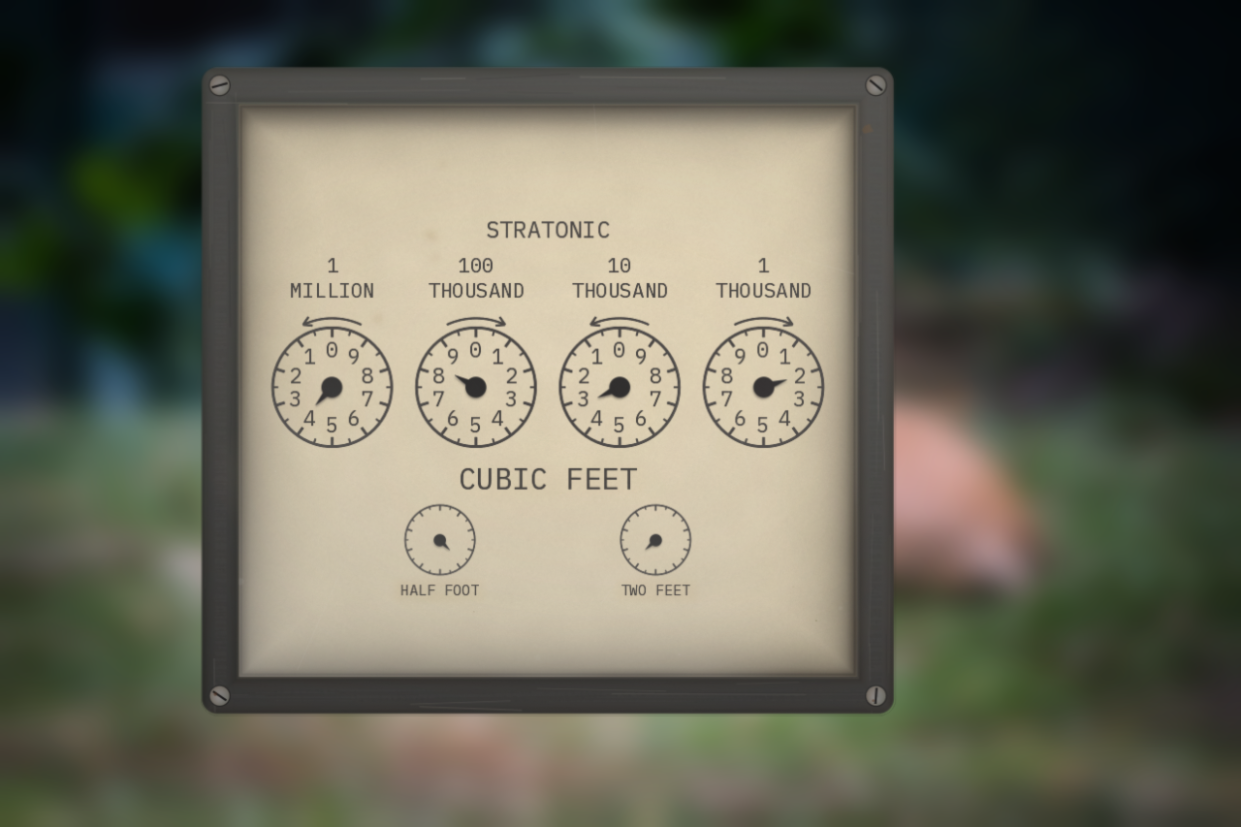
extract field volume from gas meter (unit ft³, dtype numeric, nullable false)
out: 383200 ft³
